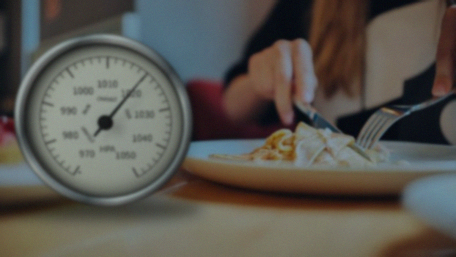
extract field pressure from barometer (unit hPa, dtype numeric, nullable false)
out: 1020 hPa
